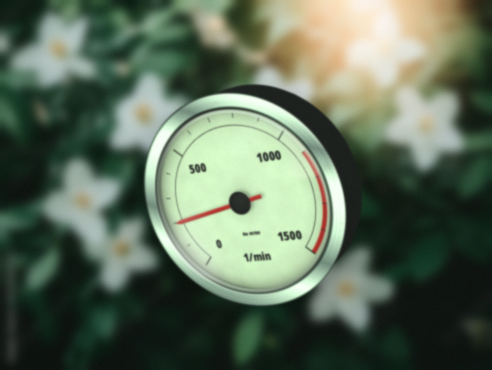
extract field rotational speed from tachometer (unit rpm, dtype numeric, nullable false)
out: 200 rpm
